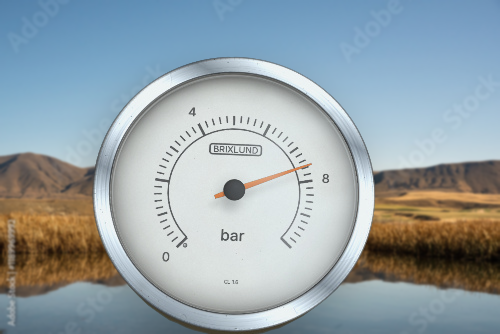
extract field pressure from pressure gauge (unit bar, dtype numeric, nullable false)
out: 7.6 bar
